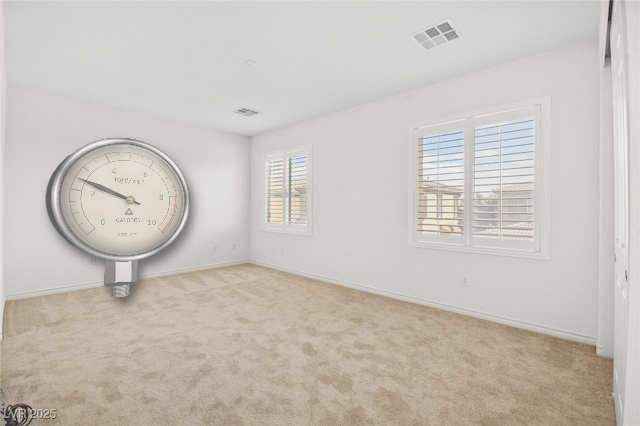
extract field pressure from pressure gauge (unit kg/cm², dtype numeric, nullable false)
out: 2.5 kg/cm²
